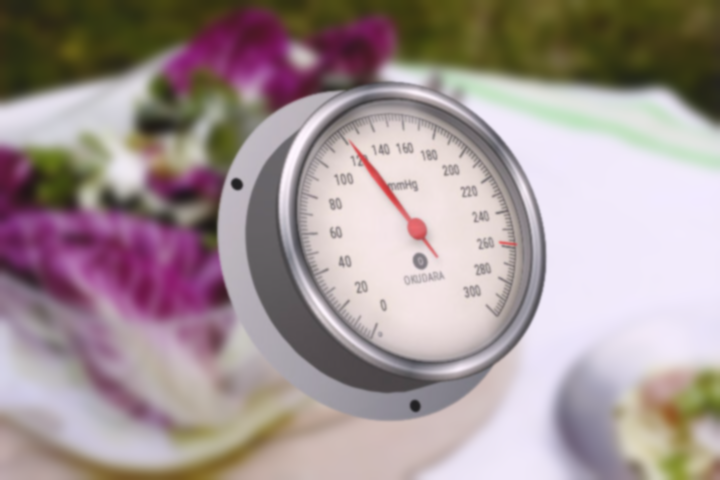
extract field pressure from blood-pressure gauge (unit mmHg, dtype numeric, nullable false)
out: 120 mmHg
